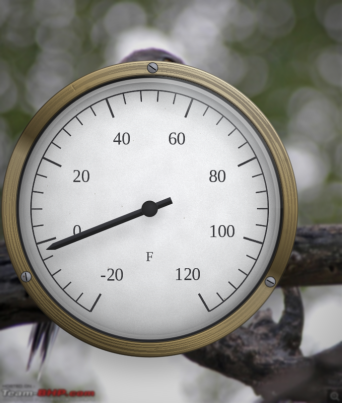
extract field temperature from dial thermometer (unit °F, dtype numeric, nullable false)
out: -2 °F
